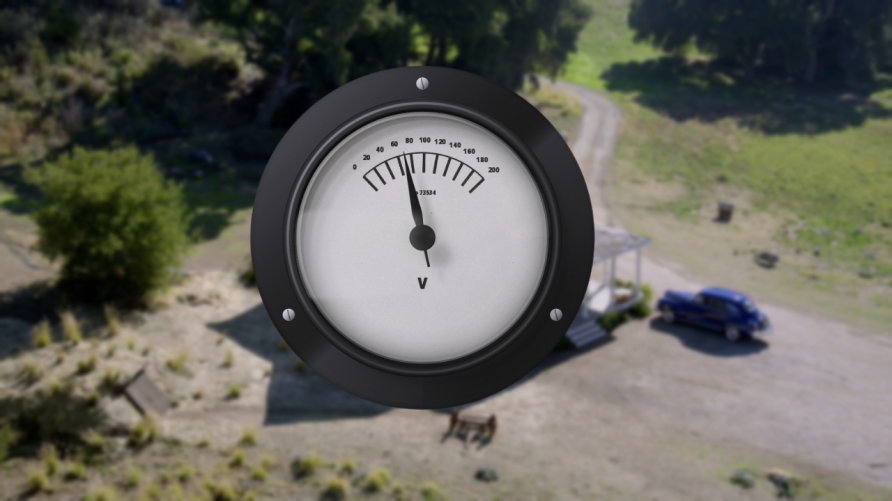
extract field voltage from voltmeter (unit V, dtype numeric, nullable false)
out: 70 V
